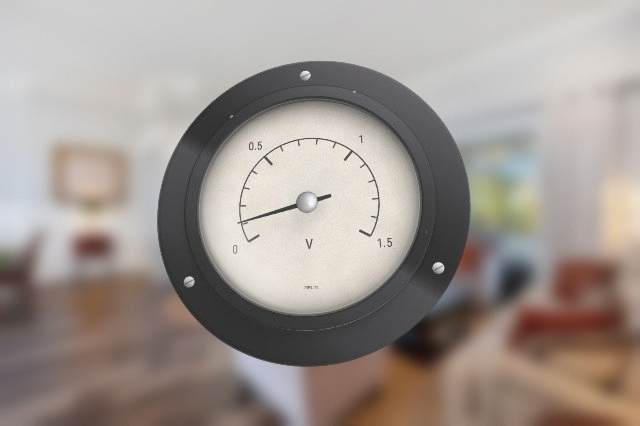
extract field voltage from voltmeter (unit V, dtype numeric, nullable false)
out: 0.1 V
